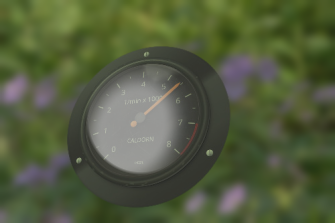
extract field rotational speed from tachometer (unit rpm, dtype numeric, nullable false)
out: 5500 rpm
